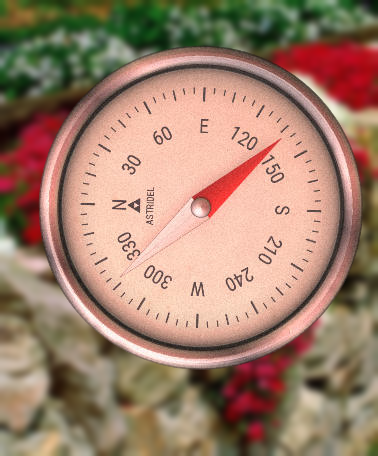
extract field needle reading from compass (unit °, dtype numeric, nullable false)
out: 137.5 °
